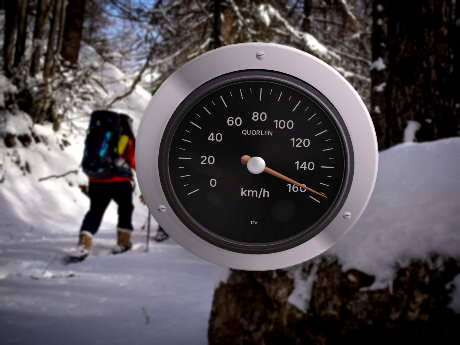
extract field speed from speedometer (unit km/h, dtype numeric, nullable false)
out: 155 km/h
